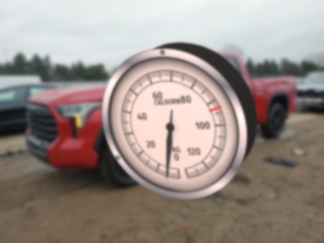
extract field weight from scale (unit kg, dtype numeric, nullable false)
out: 5 kg
